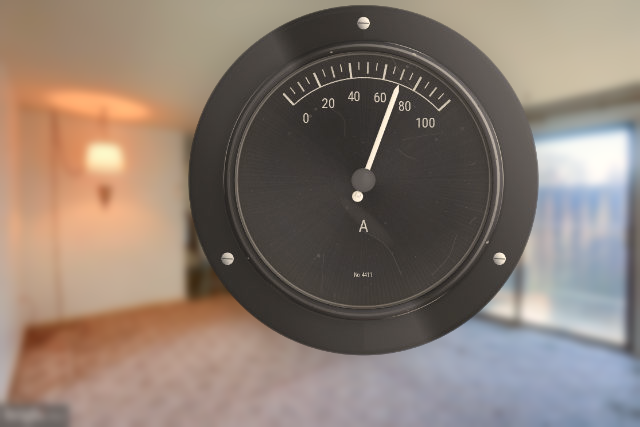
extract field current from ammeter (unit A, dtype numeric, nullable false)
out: 70 A
